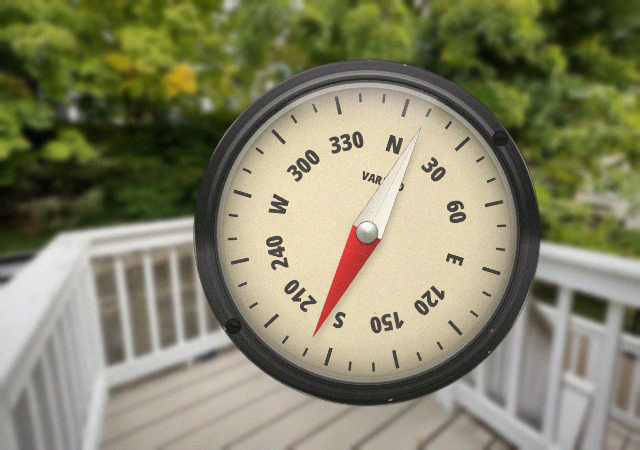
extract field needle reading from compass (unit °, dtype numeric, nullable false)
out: 190 °
